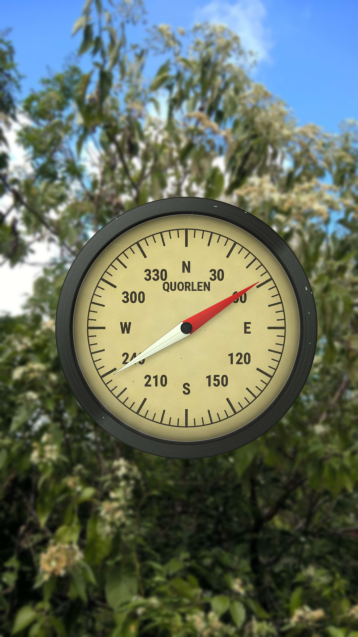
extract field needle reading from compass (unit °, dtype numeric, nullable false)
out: 57.5 °
